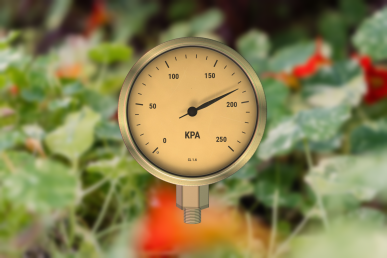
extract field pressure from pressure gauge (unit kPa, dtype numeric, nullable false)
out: 185 kPa
